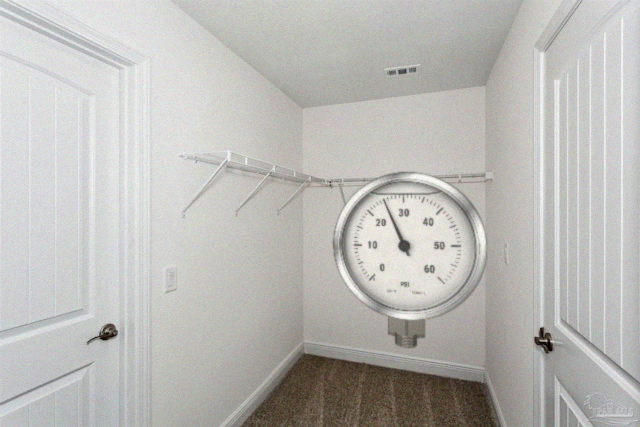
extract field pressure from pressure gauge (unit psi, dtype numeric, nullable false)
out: 25 psi
